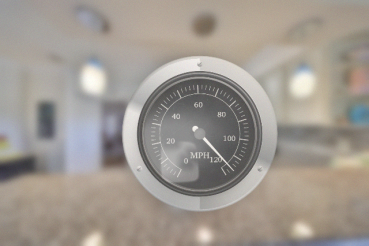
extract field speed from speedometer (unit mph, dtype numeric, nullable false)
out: 116 mph
